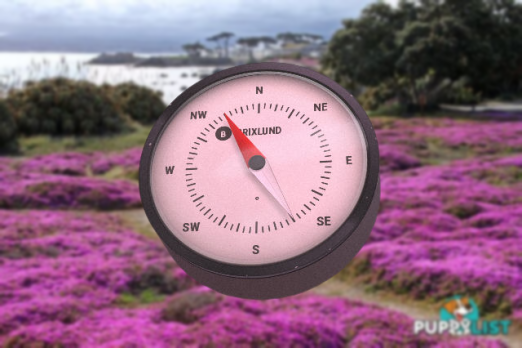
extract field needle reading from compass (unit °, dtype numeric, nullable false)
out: 330 °
